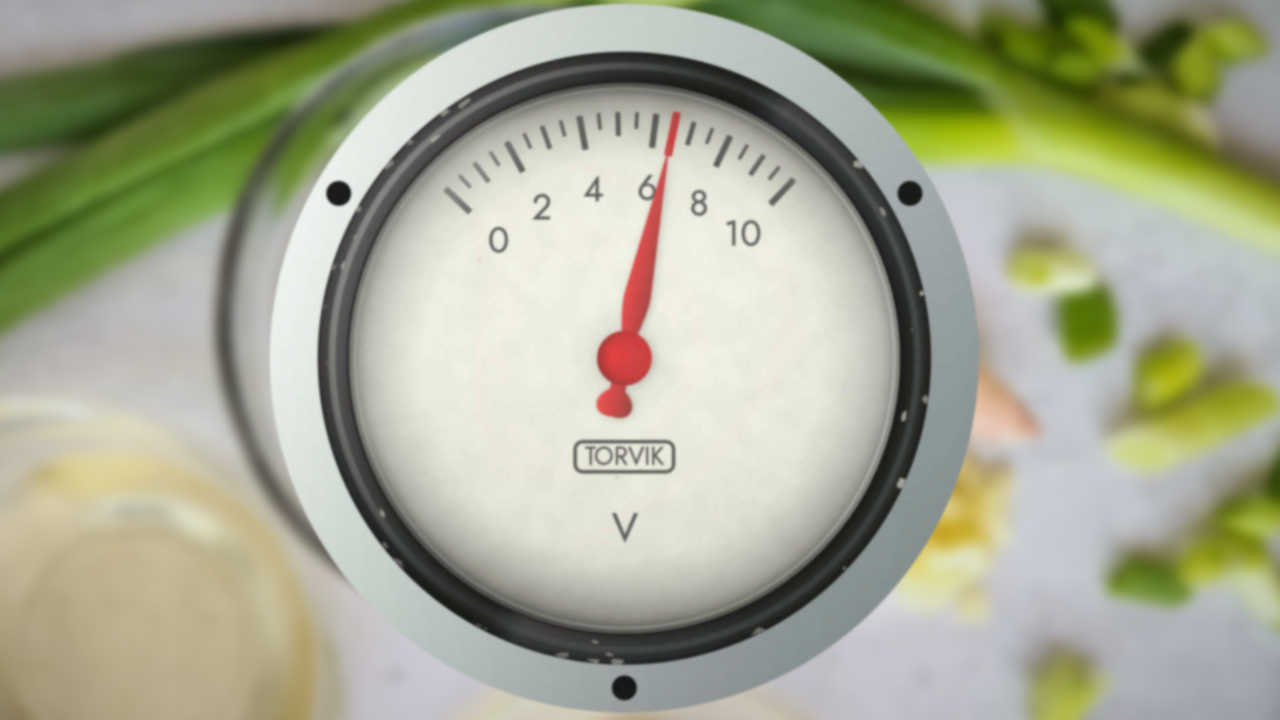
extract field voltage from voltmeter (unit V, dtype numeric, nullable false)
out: 6.5 V
